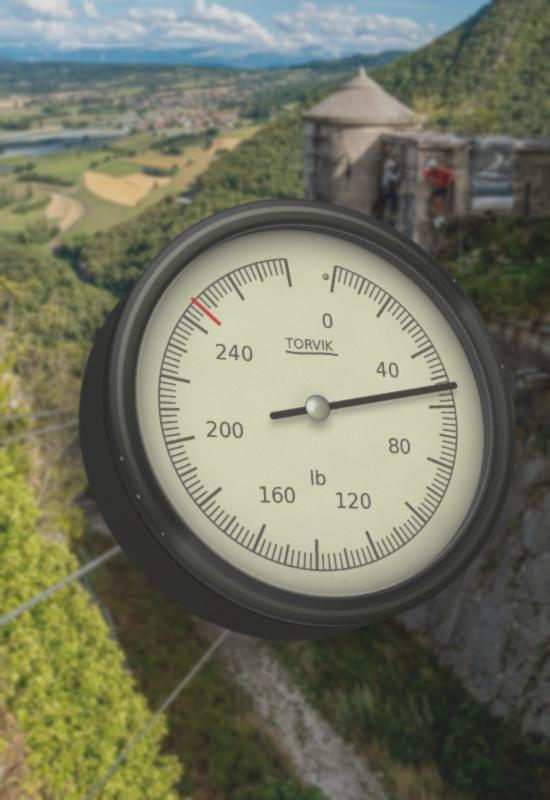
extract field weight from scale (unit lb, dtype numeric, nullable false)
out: 54 lb
